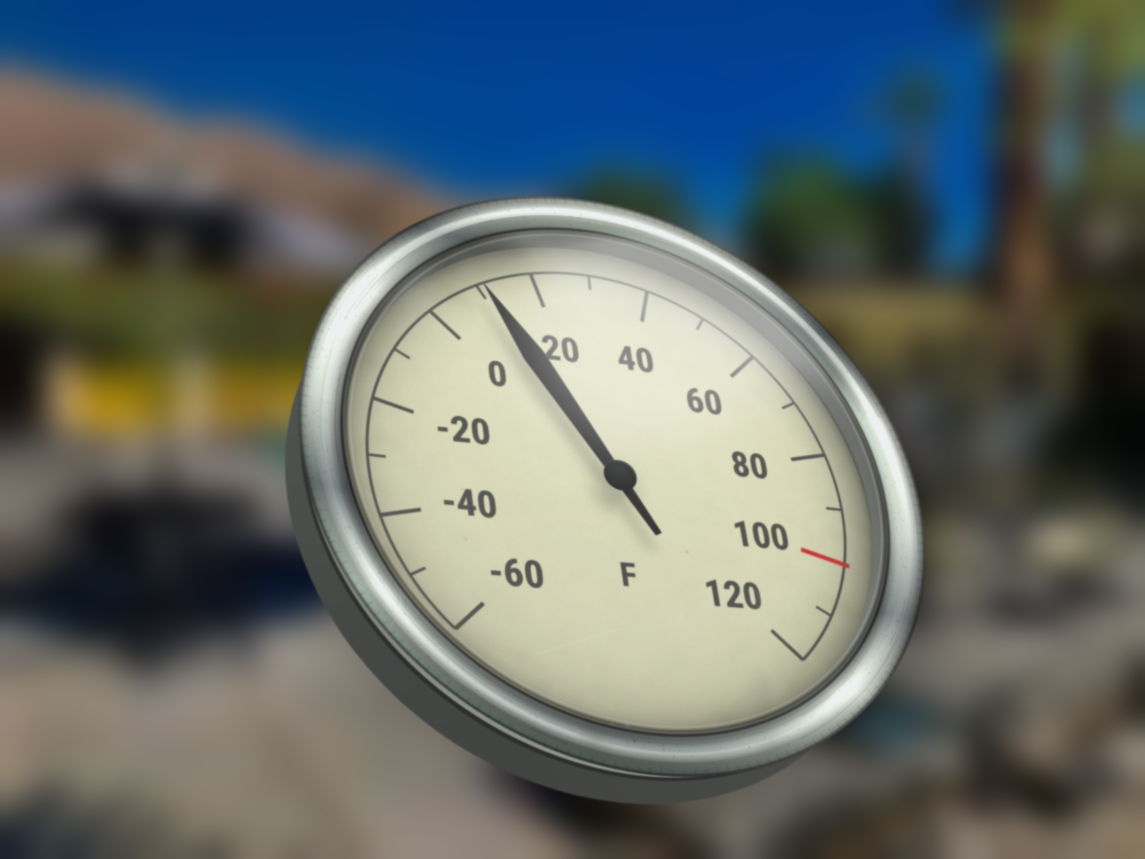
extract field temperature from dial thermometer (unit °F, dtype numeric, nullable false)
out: 10 °F
